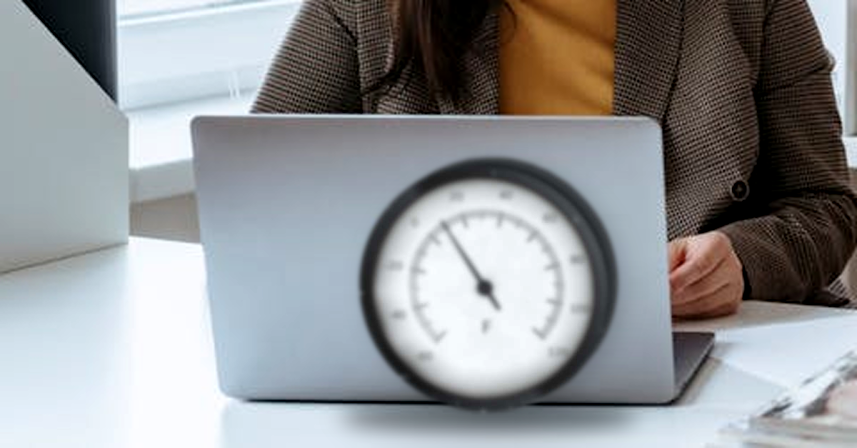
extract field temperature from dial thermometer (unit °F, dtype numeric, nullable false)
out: 10 °F
